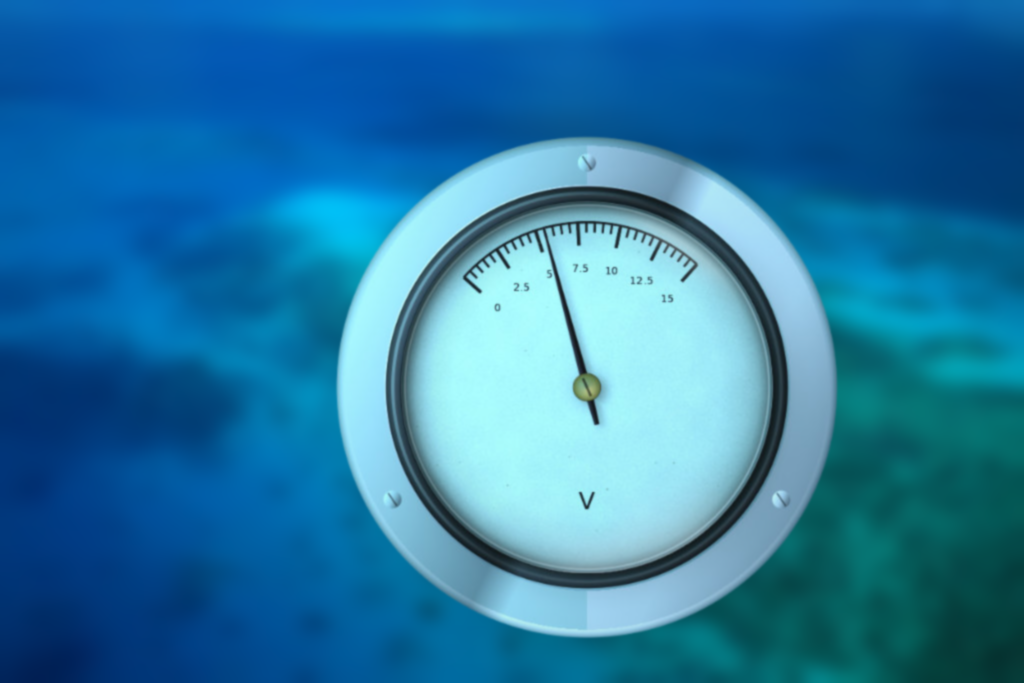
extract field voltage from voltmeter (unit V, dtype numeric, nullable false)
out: 5.5 V
